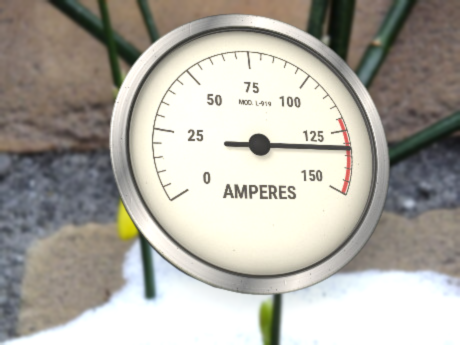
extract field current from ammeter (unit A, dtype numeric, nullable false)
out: 132.5 A
